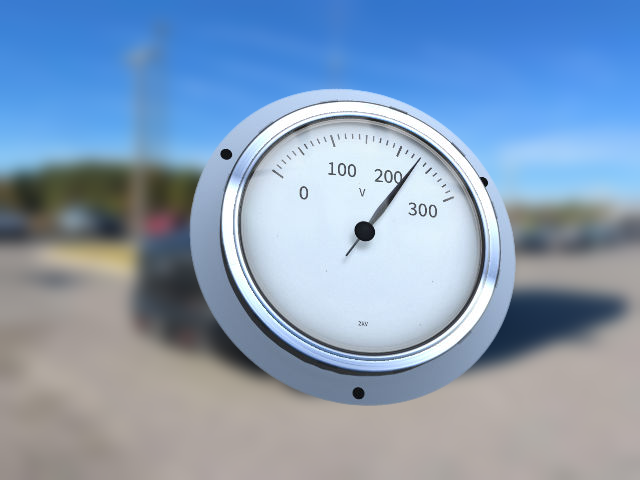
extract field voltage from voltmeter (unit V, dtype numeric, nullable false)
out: 230 V
